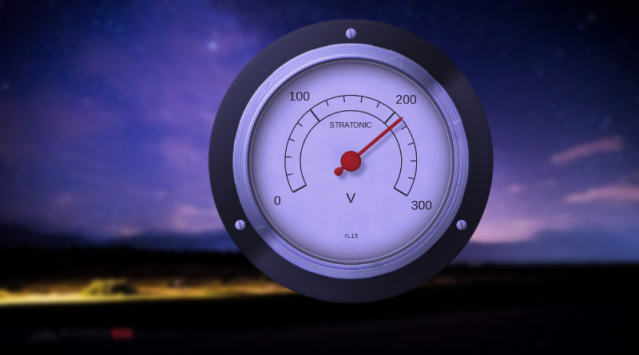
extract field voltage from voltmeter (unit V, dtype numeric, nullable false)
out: 210 V
